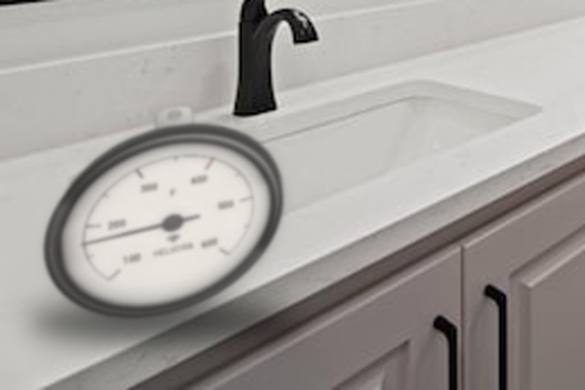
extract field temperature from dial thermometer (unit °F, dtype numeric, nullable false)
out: 175 °F
